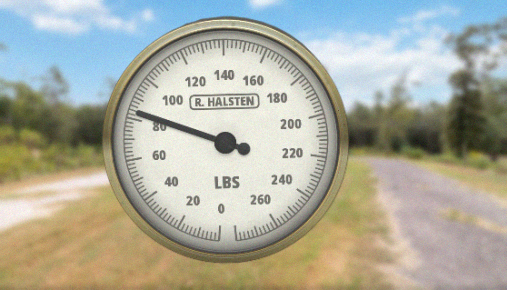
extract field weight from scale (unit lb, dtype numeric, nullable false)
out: 84 lb
